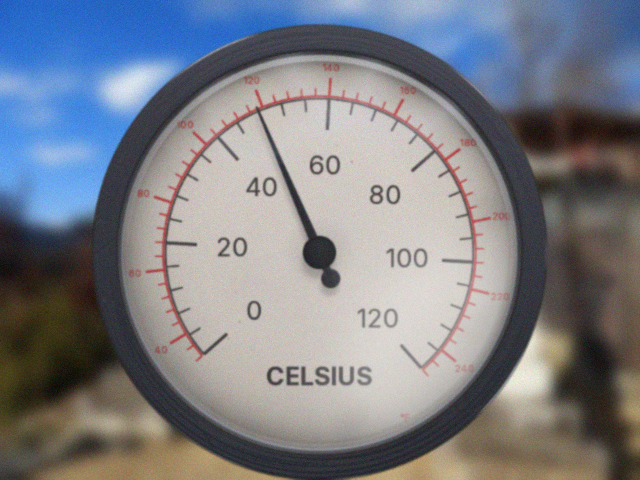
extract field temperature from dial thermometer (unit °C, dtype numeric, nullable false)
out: 48 °C
